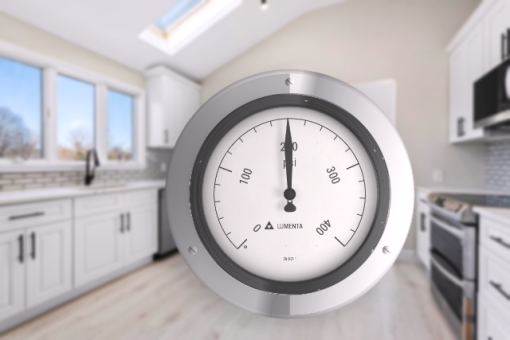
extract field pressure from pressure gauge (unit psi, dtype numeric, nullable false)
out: 200 psi
